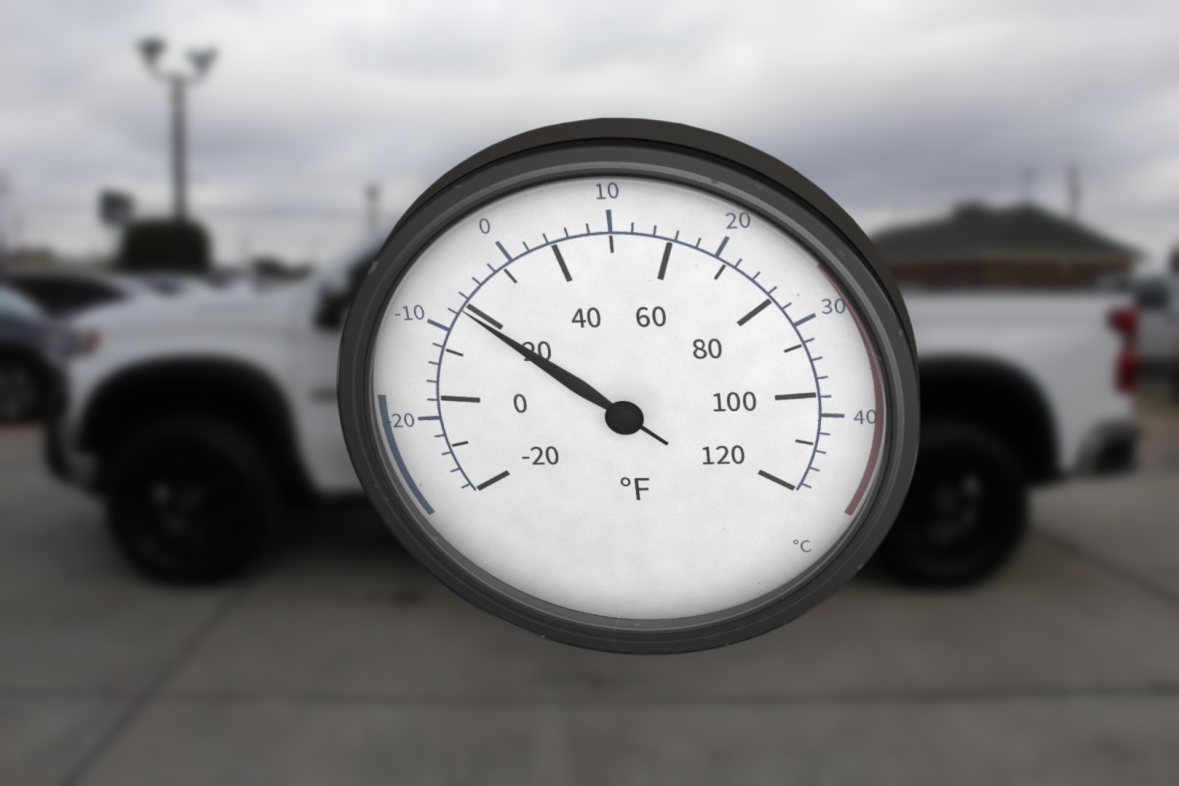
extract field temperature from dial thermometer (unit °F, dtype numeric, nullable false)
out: 20 °F
